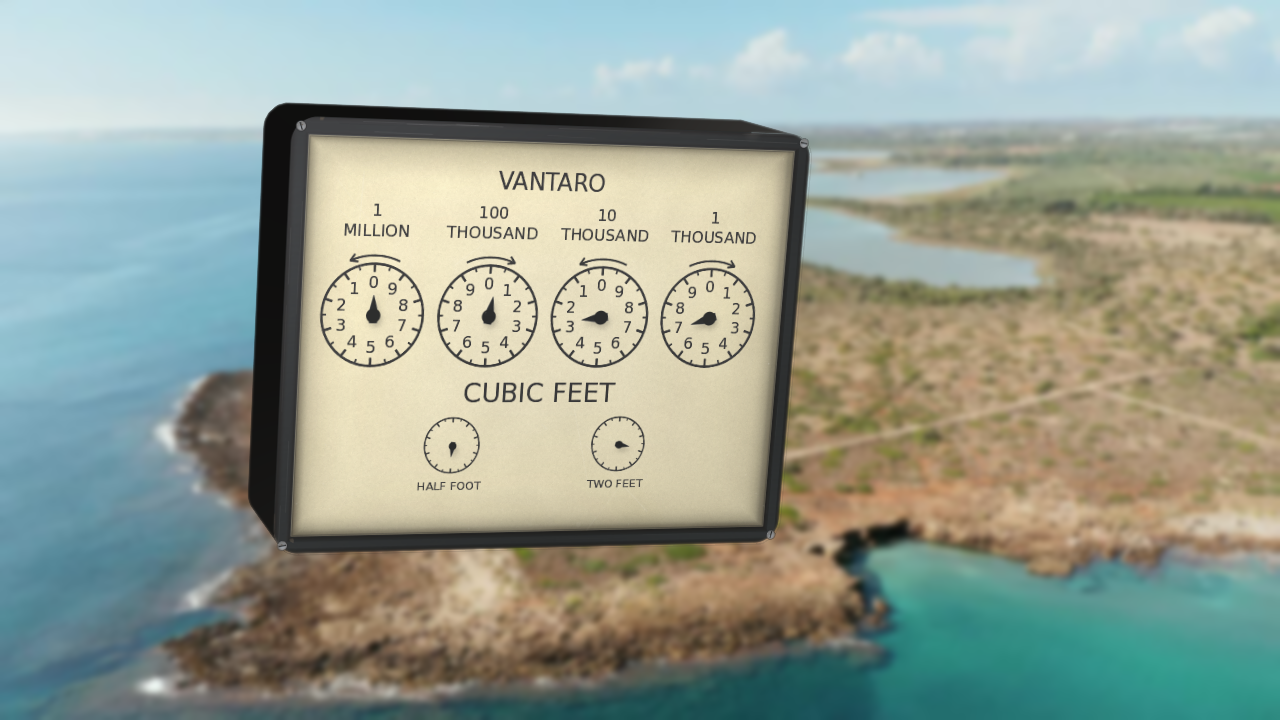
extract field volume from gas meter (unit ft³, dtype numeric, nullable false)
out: 2700 ft³
